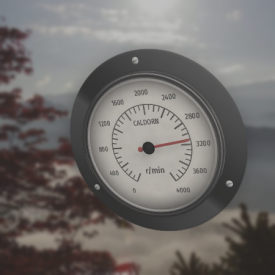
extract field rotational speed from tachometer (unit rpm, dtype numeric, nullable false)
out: 3100 rpm
